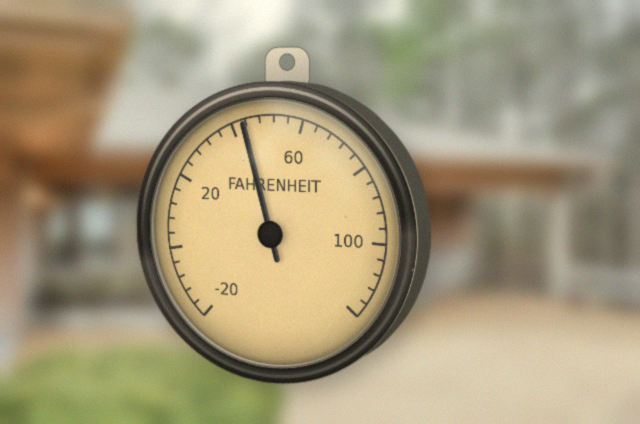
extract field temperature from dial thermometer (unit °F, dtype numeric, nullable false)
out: 44 °F
